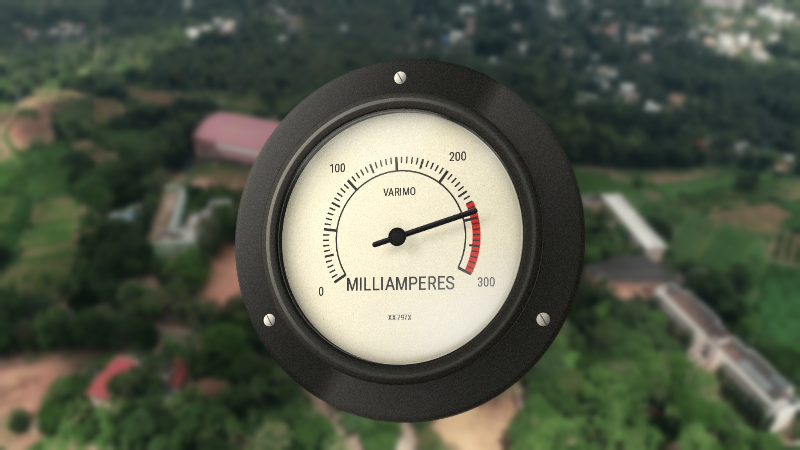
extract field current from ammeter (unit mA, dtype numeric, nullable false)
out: 245 mA
